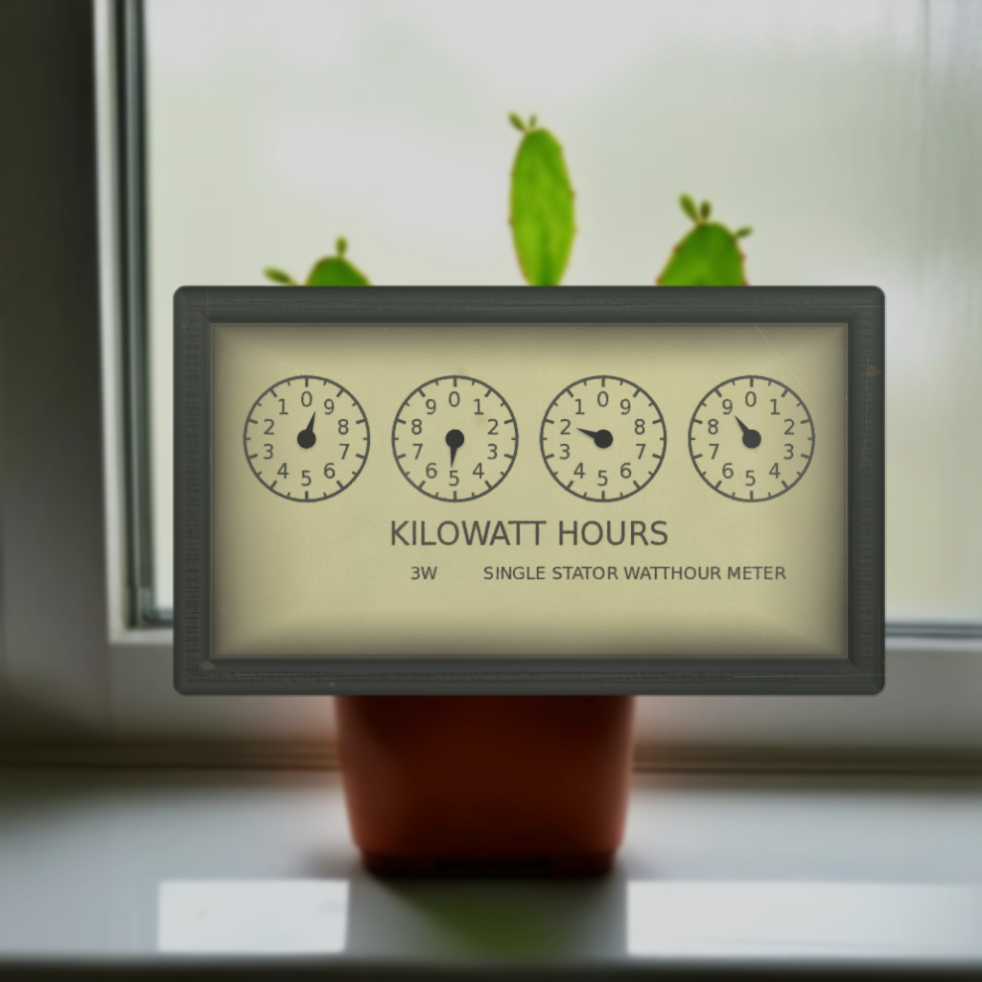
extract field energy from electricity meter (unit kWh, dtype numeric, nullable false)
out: 9519 kWh
